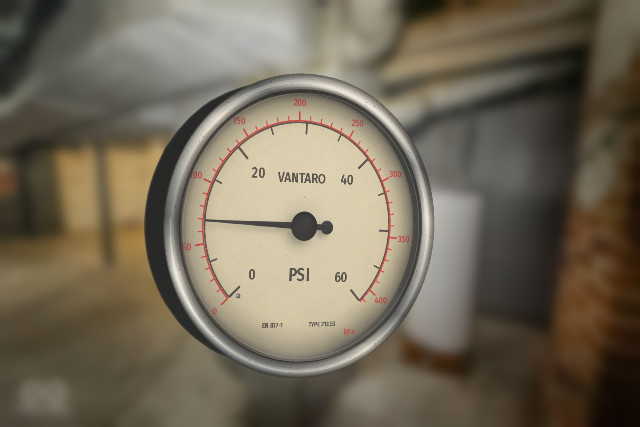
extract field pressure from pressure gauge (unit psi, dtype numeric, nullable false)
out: 10 psi
